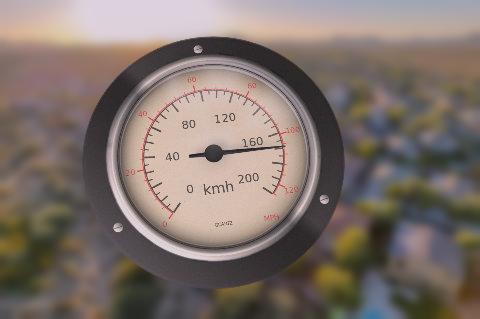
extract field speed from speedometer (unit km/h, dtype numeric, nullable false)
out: 170 km/h
